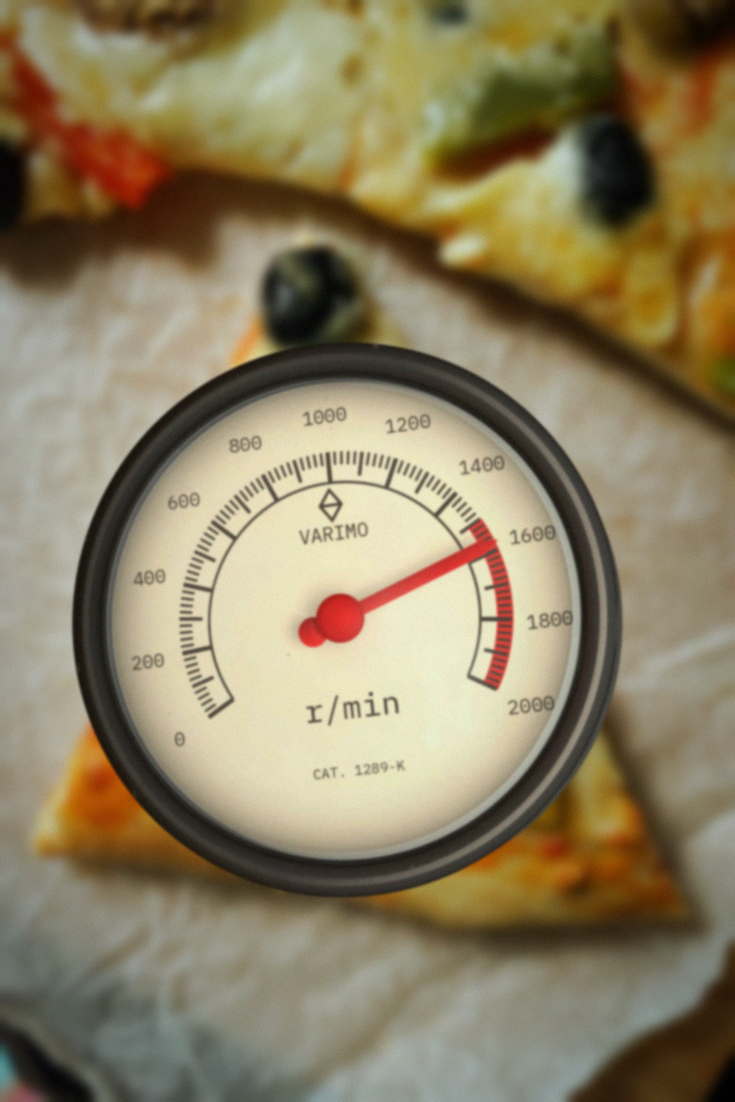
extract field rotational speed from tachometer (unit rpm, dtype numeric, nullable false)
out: 1580 rpm
